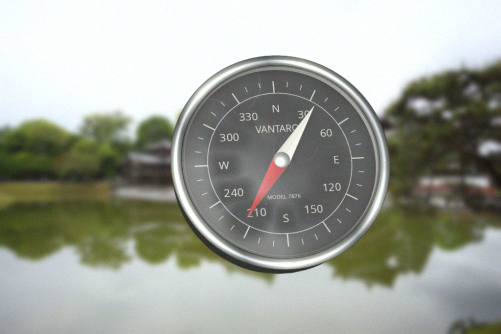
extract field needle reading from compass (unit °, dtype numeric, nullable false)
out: 215 °
